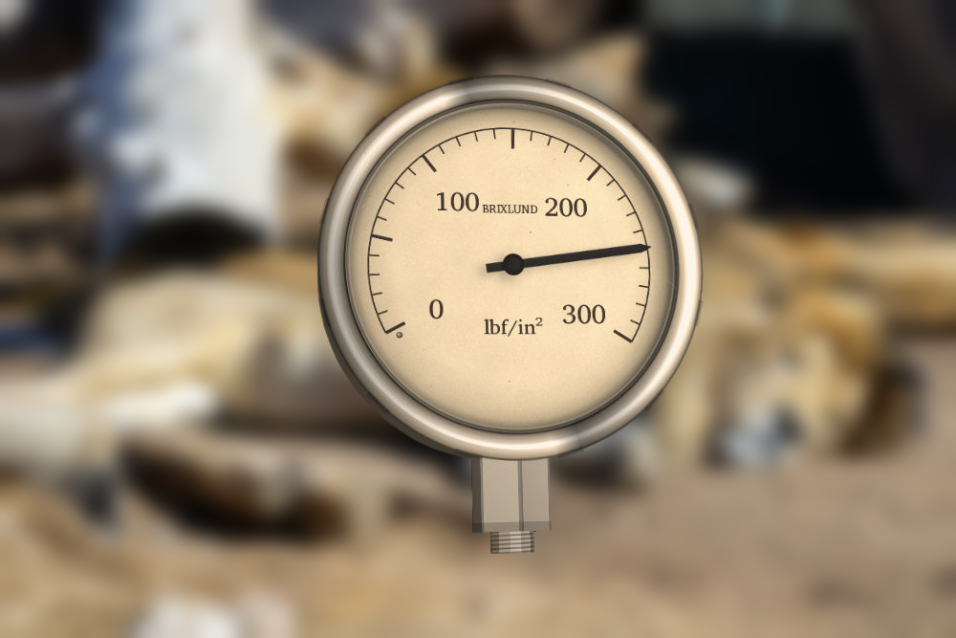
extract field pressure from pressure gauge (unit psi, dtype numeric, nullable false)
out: 250 psi
